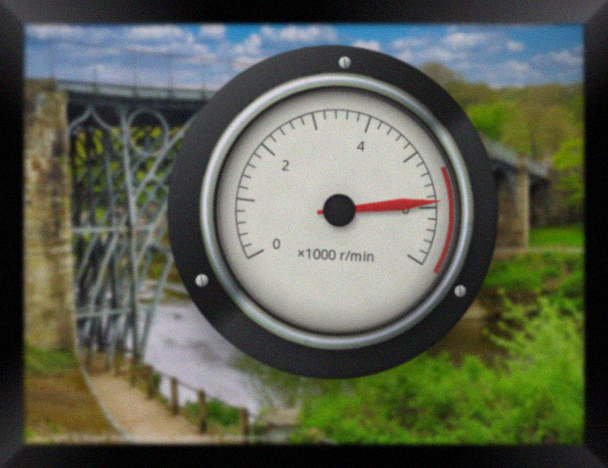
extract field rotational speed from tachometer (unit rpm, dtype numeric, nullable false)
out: 5900 rpm
